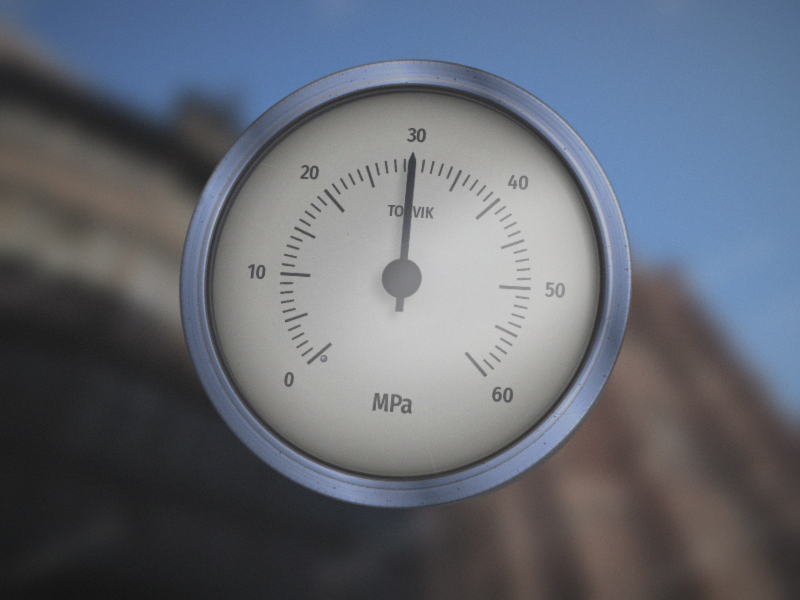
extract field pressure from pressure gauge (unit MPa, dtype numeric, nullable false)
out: 30 MPa
